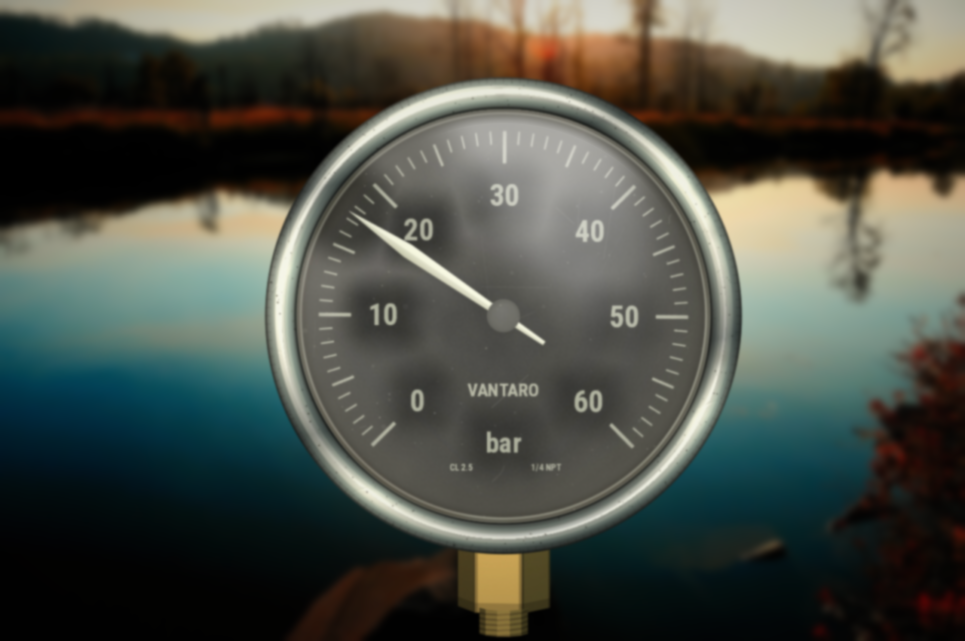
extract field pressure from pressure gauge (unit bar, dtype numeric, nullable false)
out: 17.5 bar
